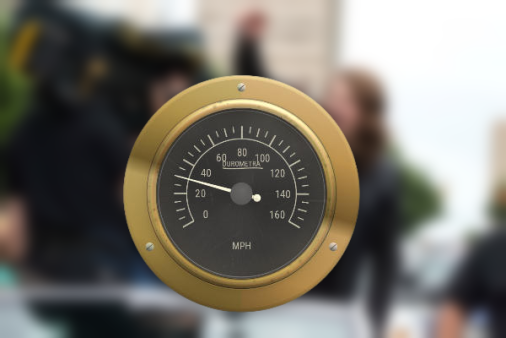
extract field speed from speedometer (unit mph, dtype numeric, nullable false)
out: 30 mph
